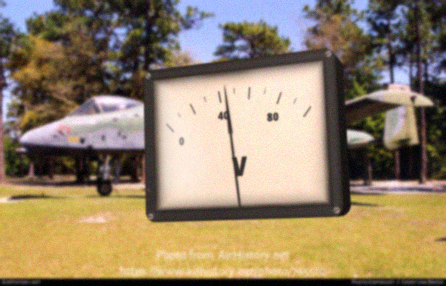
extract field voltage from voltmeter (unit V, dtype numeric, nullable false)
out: 45 V
